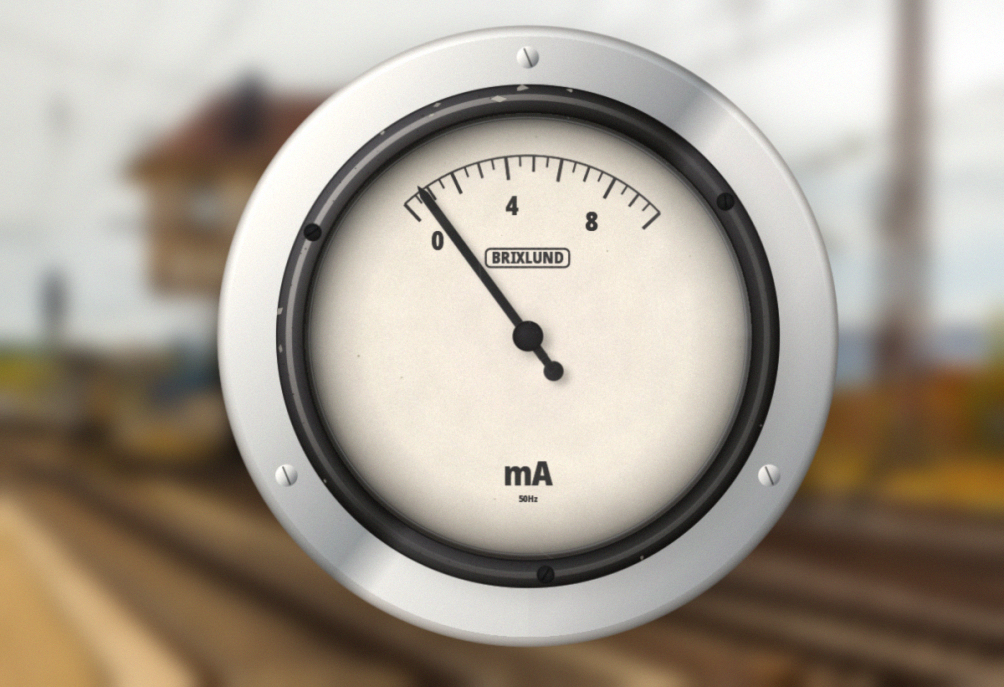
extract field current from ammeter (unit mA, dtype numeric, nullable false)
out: 0.75 mA
